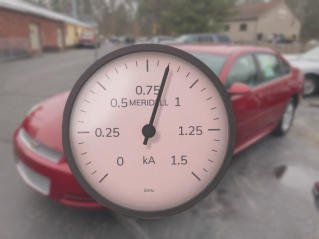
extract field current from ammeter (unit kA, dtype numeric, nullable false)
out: 0.85 kA
